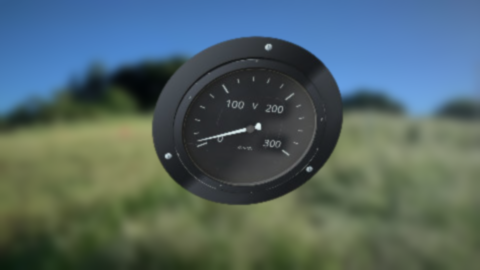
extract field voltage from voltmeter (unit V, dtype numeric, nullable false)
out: 10 V
